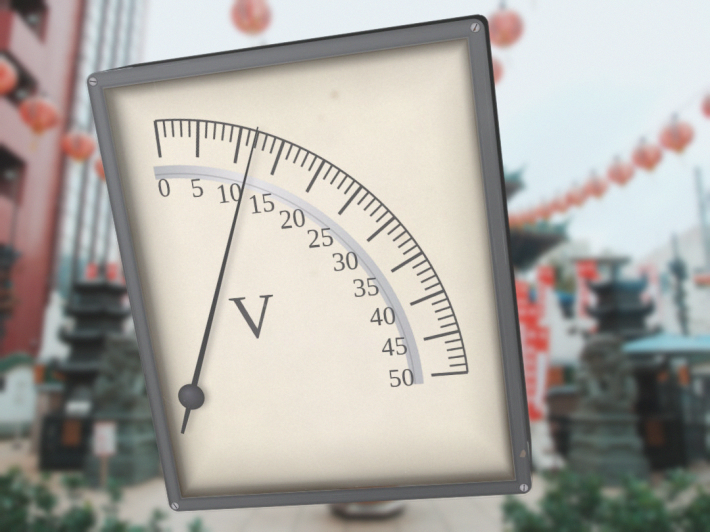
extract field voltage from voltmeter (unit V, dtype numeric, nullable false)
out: 12 V
